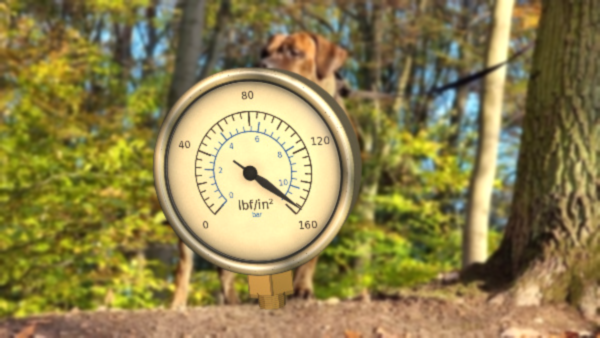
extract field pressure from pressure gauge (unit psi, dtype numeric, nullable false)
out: 155 psi
